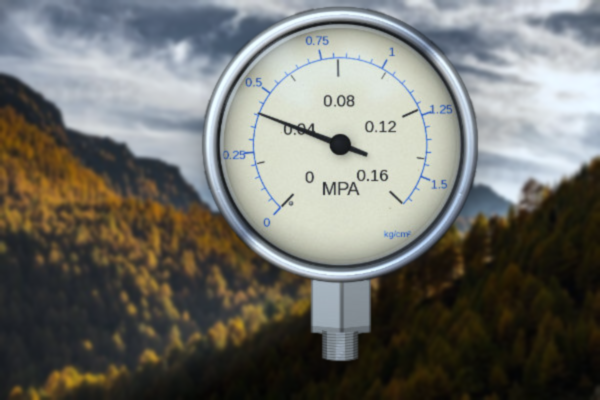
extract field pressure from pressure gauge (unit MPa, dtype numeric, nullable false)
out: 0.04 MPa
